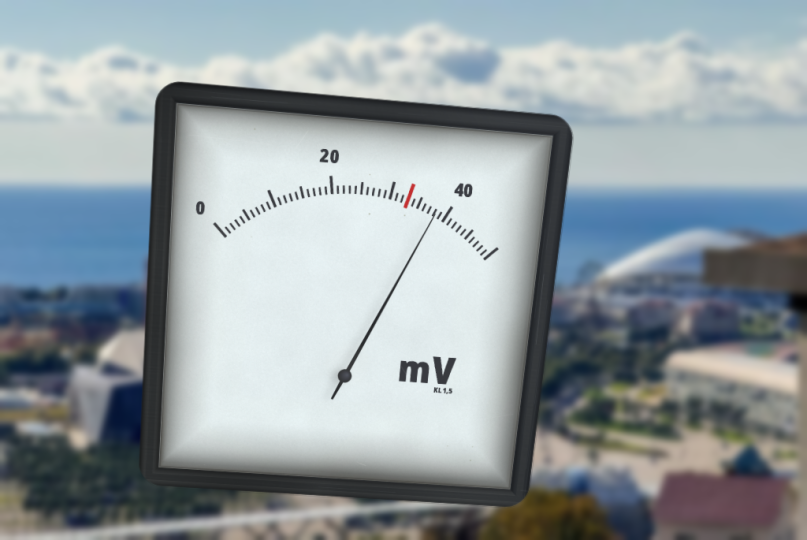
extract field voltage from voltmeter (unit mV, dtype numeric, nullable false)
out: 38 mV
